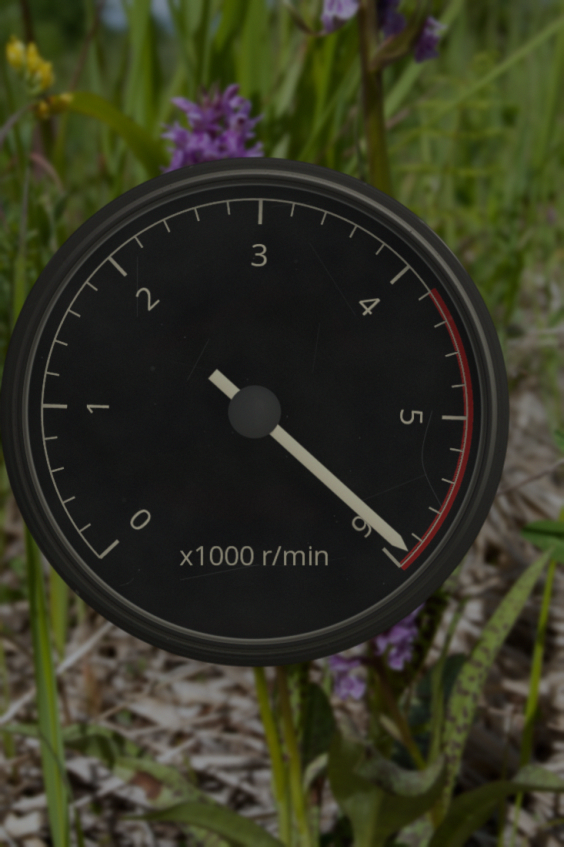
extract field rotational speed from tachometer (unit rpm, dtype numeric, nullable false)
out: 5900 rpm
